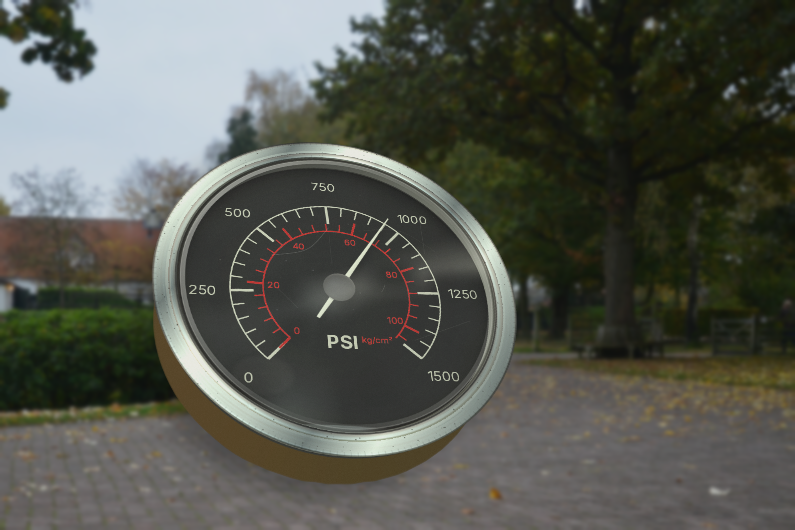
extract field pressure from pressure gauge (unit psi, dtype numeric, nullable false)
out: 950 psi
